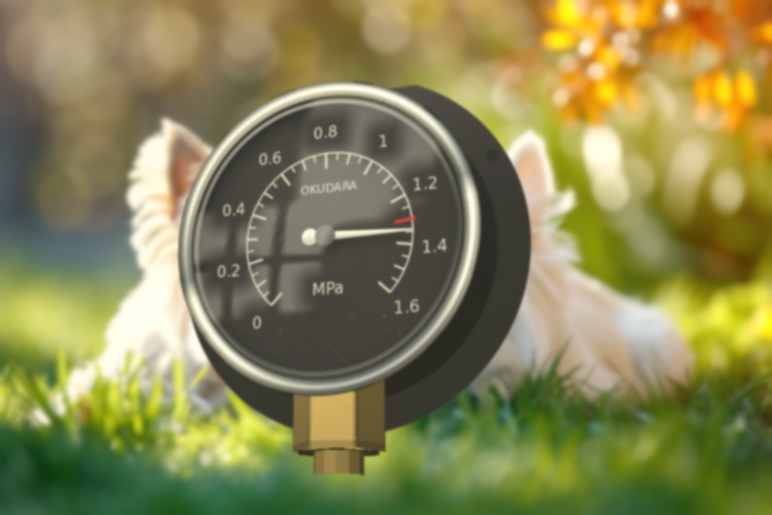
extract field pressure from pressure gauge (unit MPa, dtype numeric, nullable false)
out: 1.35 MPa
